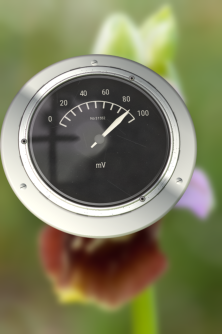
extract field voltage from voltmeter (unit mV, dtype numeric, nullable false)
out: 90 mV
